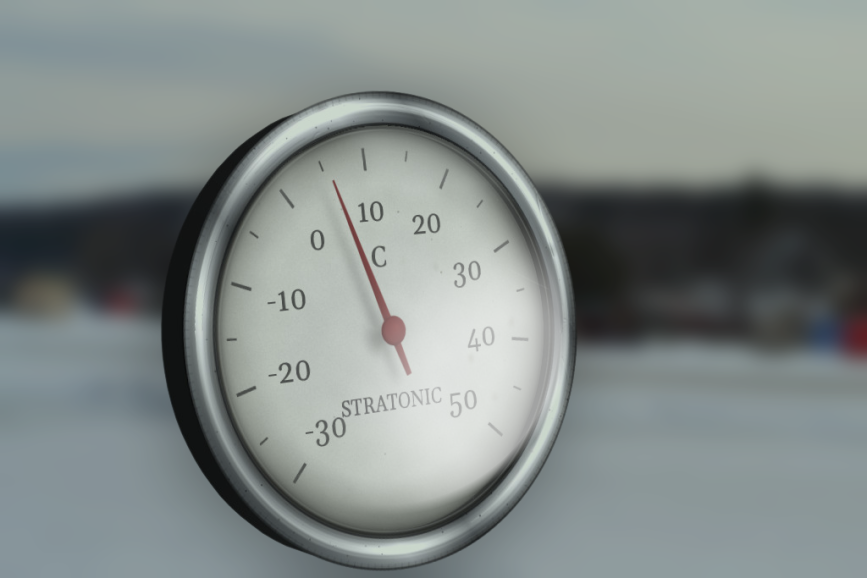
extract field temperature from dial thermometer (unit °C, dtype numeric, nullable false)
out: 5 °C
